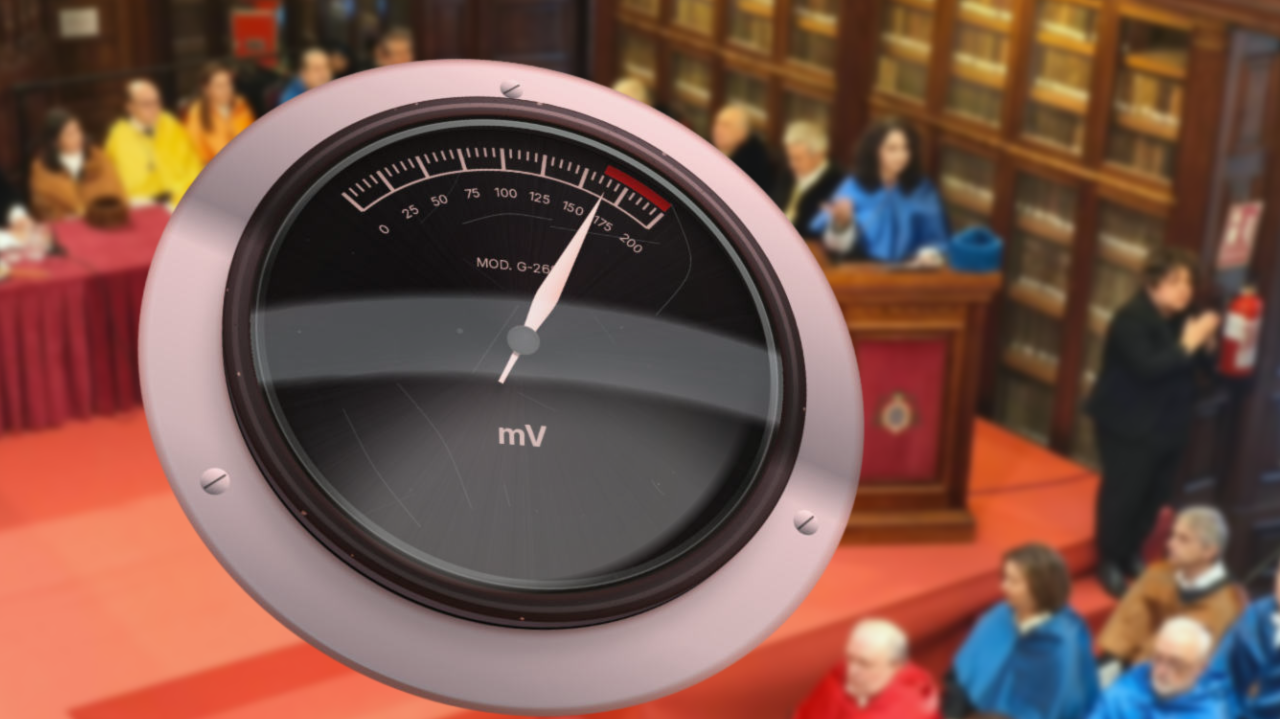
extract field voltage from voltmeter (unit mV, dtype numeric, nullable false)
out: 165 mV
